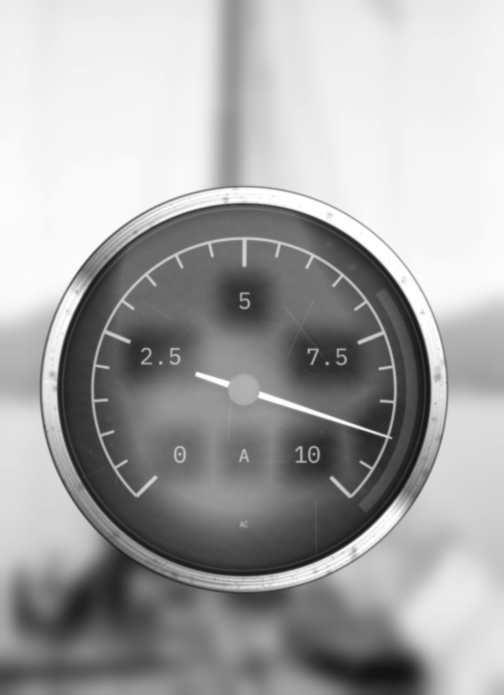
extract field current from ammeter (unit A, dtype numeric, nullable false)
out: 9 A
